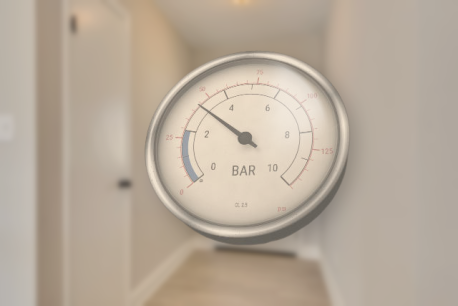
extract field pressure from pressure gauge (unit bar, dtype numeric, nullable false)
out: 3 bar
